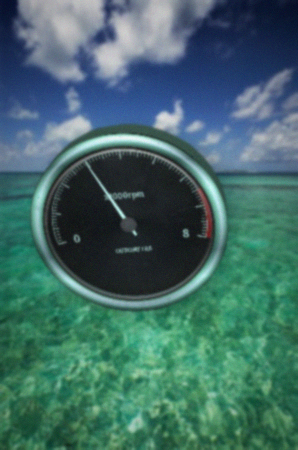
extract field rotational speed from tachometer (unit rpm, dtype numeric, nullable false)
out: 3000 rpm
